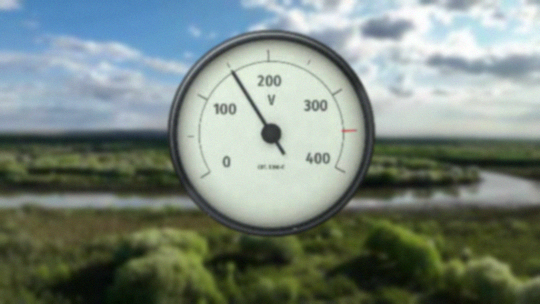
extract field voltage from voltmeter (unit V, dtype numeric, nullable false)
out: 150 V
